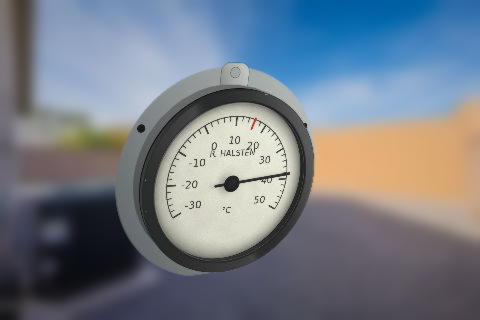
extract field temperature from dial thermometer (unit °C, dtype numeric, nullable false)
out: 38 °C
